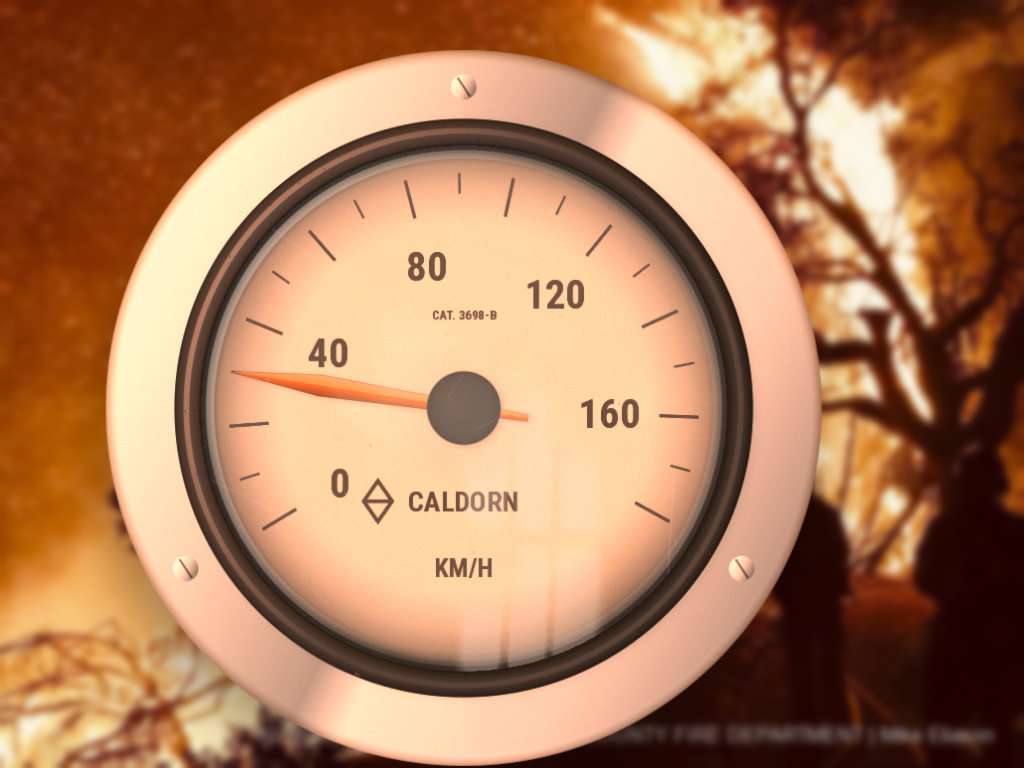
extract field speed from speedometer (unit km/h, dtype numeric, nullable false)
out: 30 km/h
